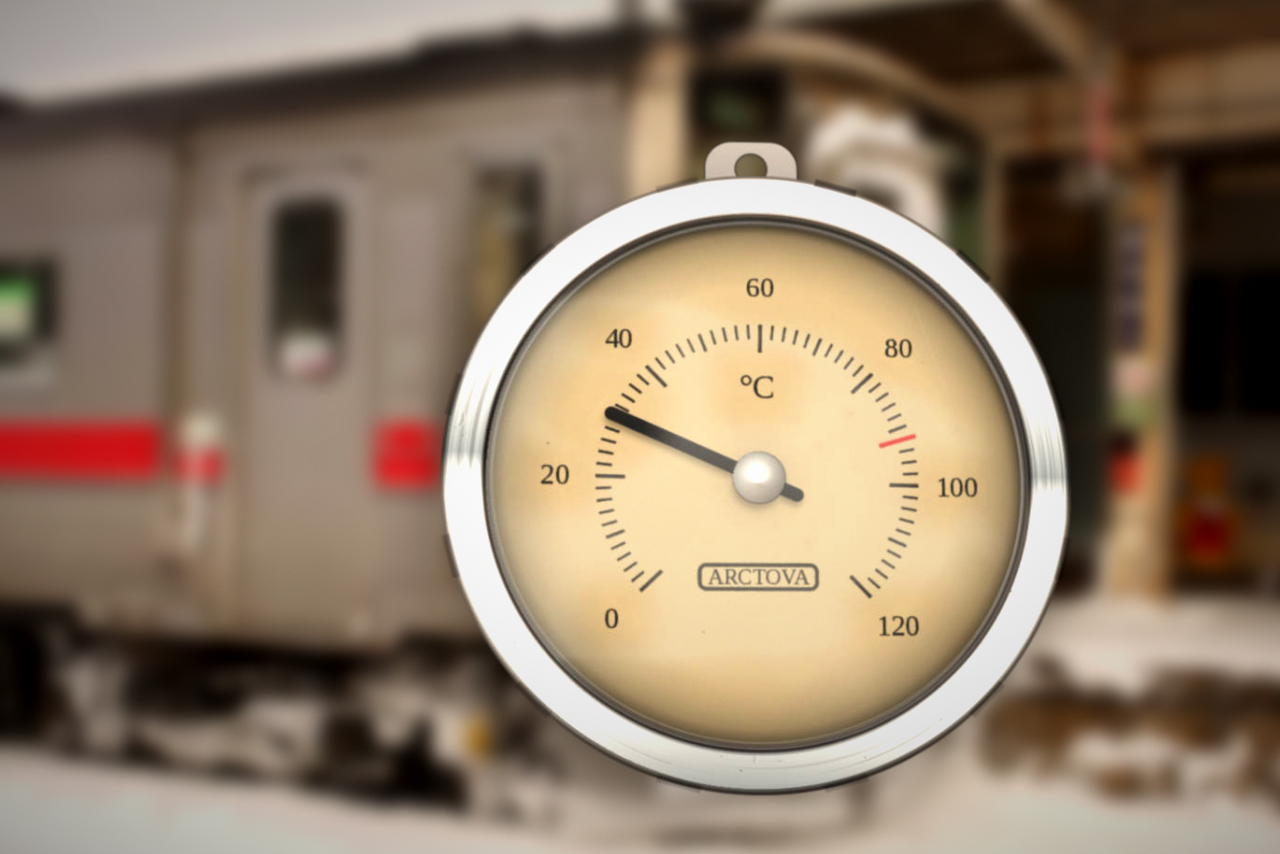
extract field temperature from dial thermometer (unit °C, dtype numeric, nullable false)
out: 30 °C
